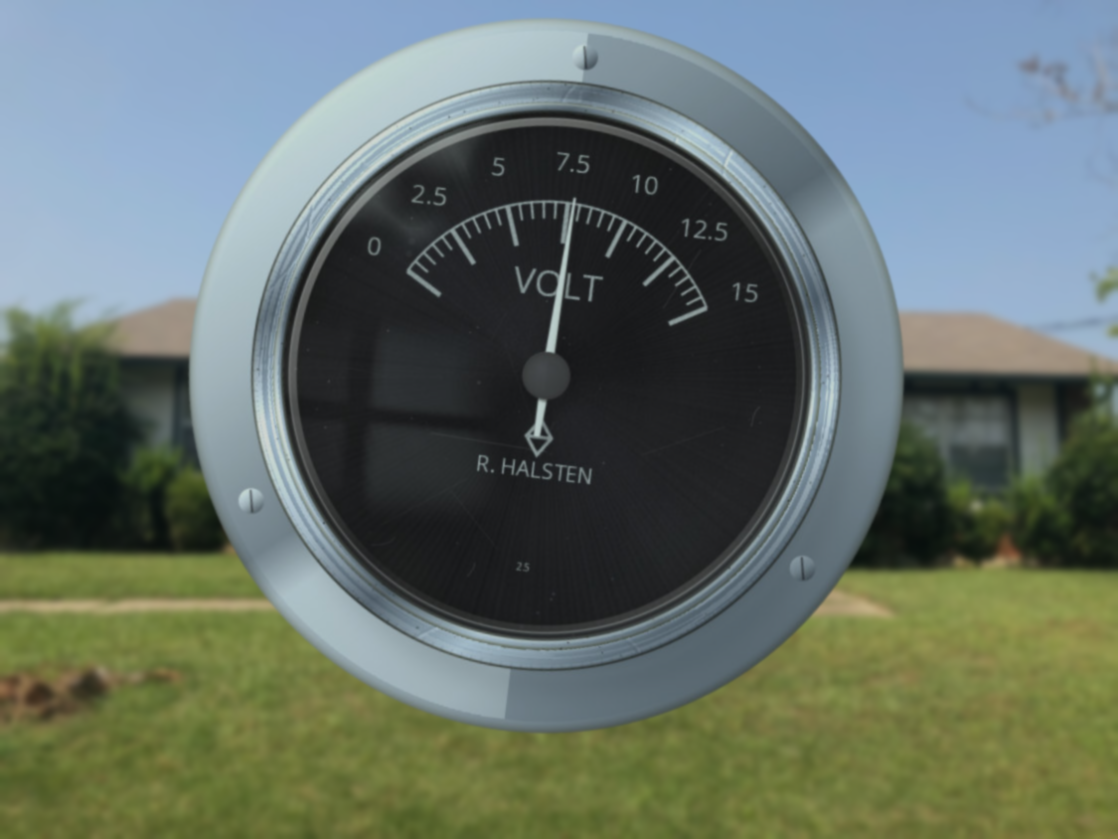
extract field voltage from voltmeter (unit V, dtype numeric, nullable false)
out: 7.75 V
